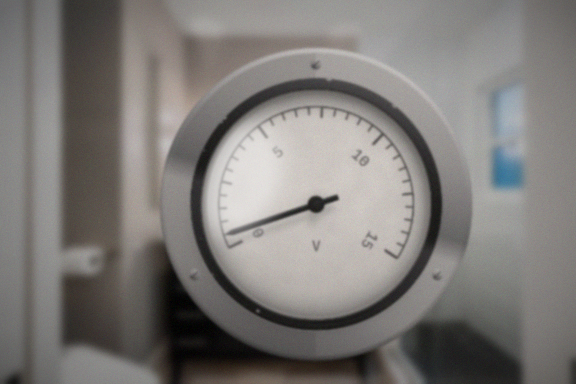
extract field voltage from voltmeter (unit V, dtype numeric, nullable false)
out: 0.5 V
